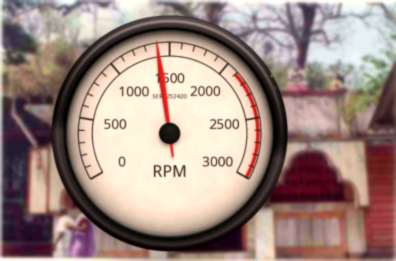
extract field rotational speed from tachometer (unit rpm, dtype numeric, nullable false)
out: 1400 rpm
